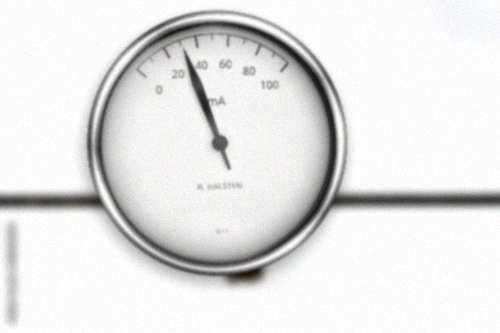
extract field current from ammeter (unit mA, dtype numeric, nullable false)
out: 30 mA
